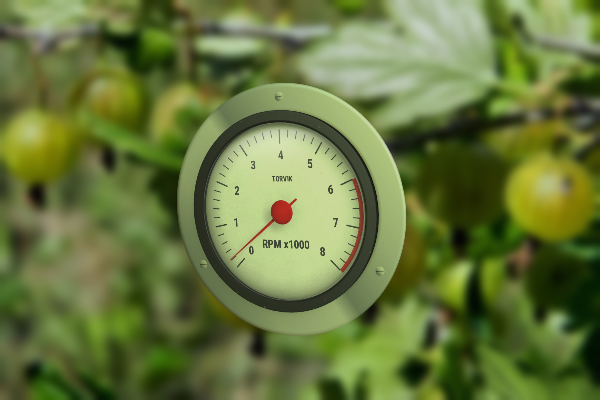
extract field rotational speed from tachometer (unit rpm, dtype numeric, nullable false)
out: 200 rpm
